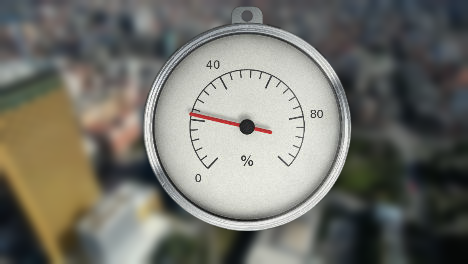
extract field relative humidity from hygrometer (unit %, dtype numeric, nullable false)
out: 22 %
